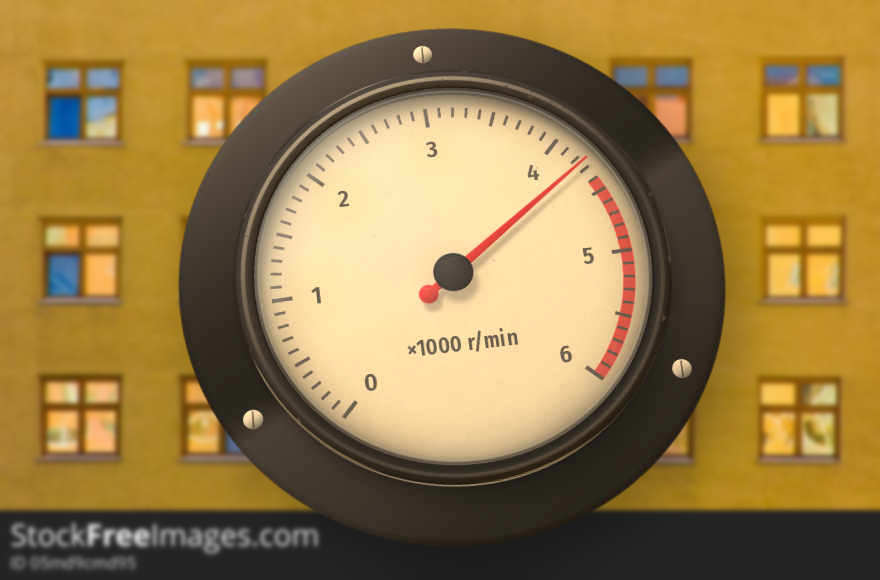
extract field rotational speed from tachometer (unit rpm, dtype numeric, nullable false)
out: 4250 rpm
